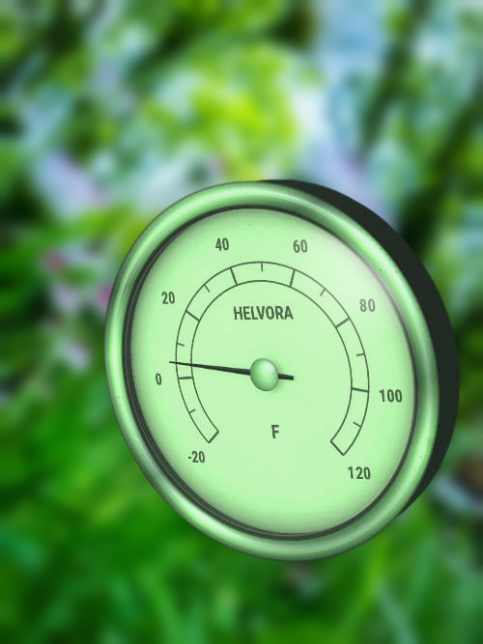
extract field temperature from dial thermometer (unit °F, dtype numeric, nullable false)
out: 5 °F
